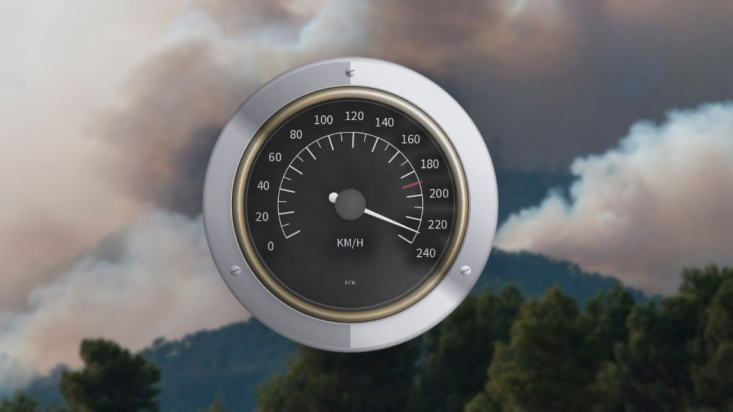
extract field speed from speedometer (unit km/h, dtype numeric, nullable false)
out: 230 km/h
